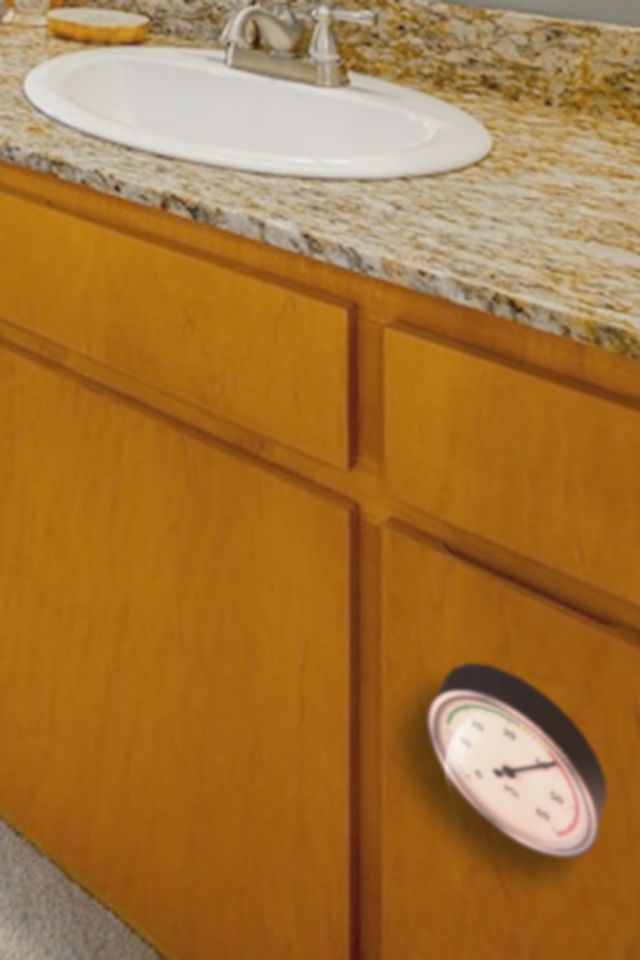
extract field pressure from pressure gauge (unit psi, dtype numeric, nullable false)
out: 40 psi
